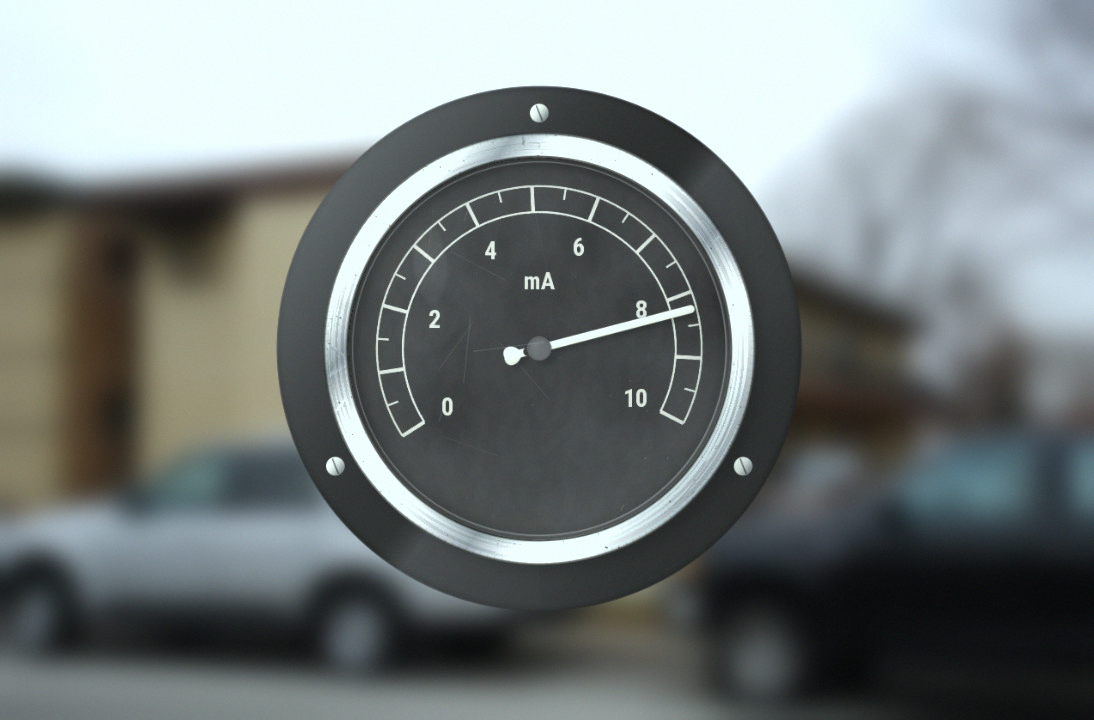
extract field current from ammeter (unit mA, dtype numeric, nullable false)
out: 8.25 mA
